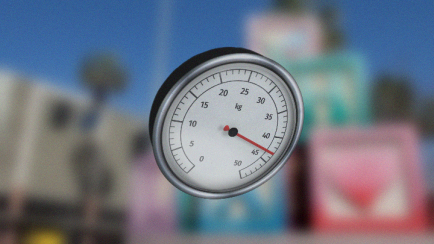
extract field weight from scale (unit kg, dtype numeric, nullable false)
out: 43 kg
